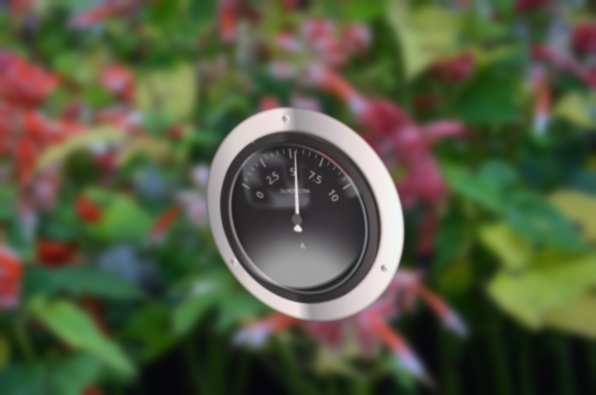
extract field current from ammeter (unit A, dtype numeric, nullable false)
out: 5.5 A
